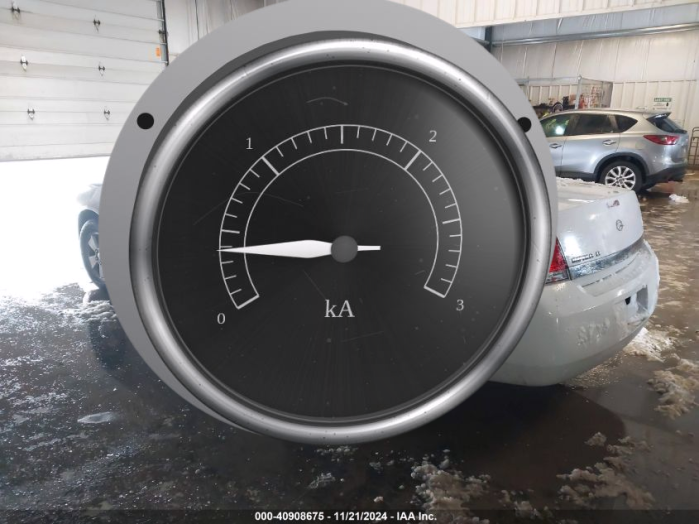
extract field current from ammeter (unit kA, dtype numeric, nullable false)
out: 0.4 kA
